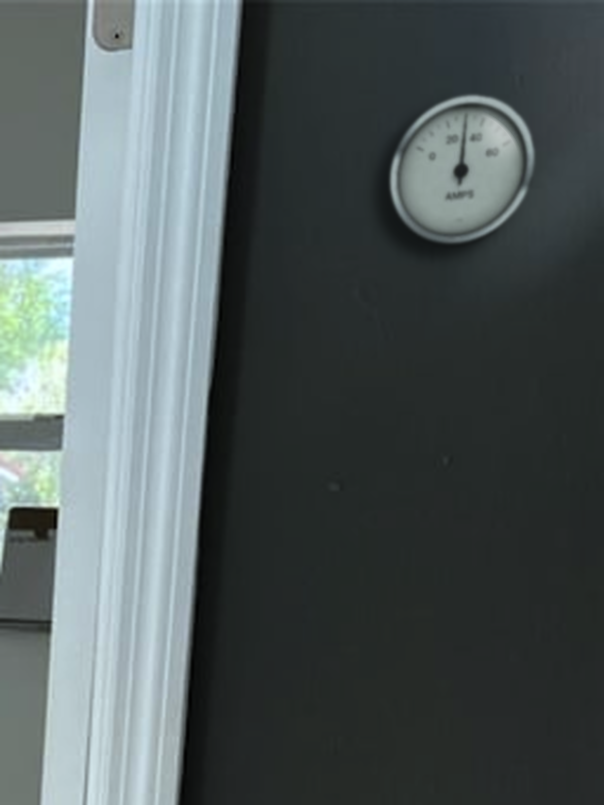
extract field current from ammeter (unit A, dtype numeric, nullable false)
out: 30 A
